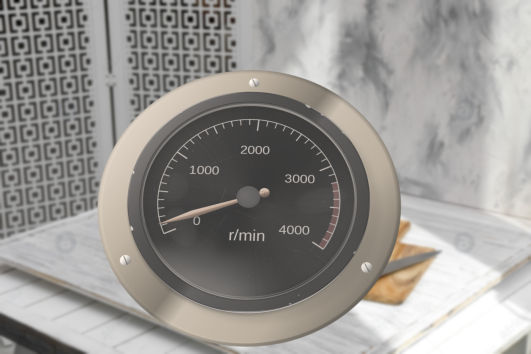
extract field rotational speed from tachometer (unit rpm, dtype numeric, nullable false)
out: 100 rpm
